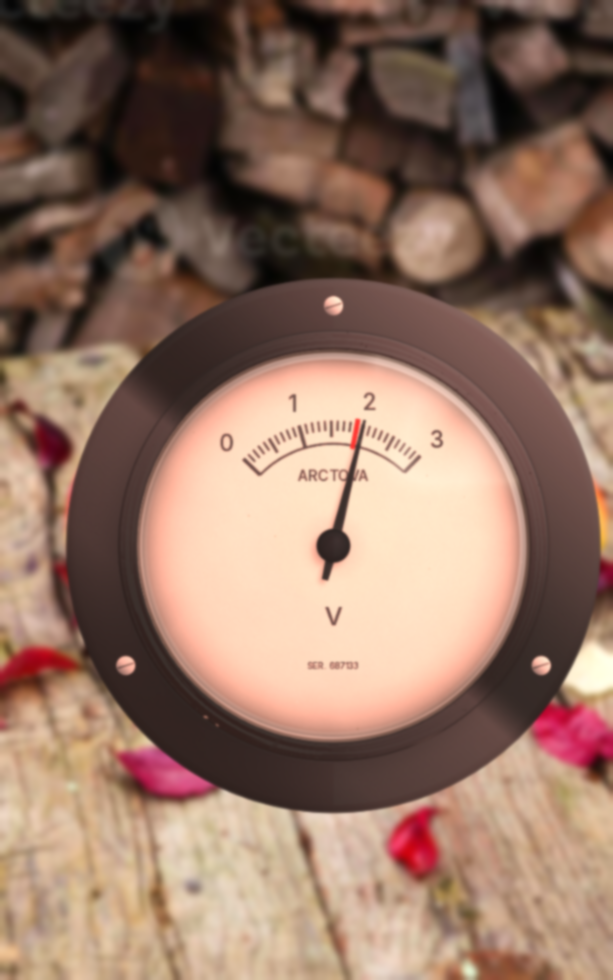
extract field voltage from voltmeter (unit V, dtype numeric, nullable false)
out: 2 V
